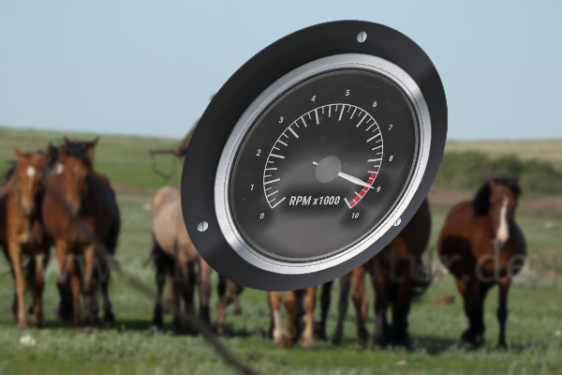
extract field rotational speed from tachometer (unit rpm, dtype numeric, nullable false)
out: 9000 rpm
